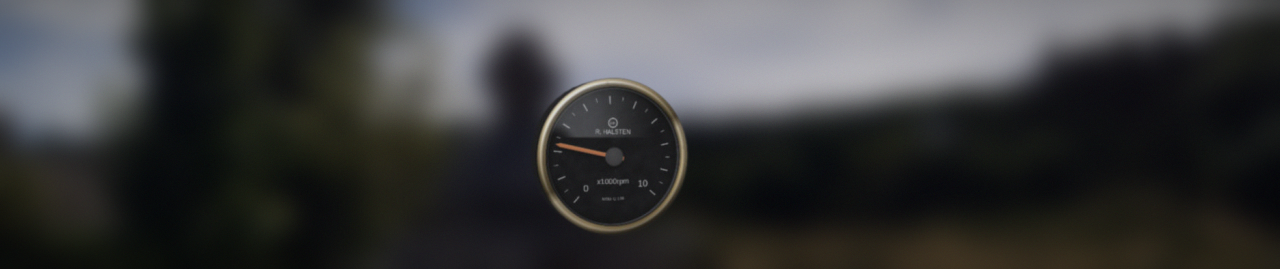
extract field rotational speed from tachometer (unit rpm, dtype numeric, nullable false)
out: 2250 rpm
